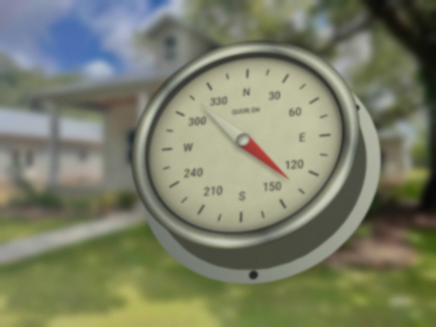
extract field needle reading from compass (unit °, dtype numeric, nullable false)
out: 135 °
